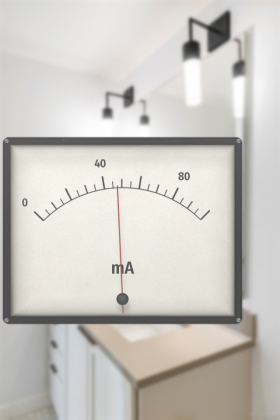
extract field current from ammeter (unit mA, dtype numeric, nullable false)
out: 47.5 mA
